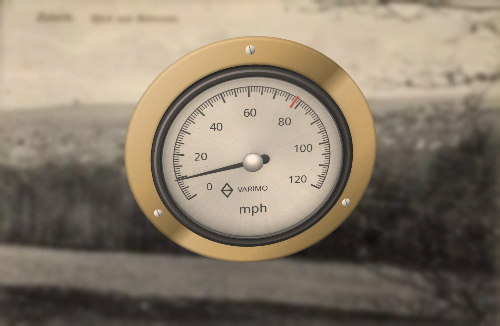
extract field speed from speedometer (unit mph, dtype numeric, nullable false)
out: 10 mph
